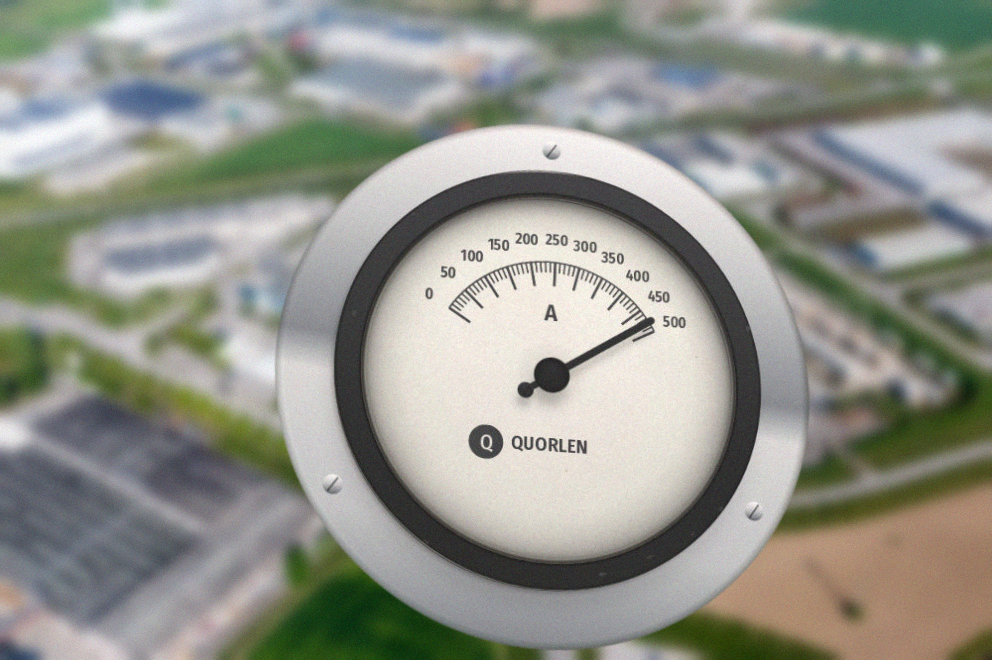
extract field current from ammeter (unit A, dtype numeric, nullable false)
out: 480 A
